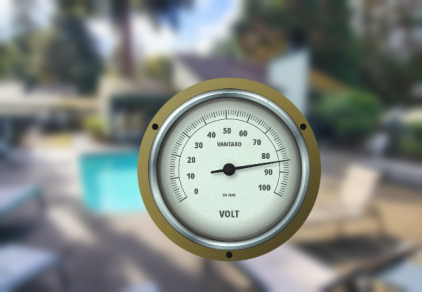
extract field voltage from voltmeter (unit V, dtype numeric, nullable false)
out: 85 V
